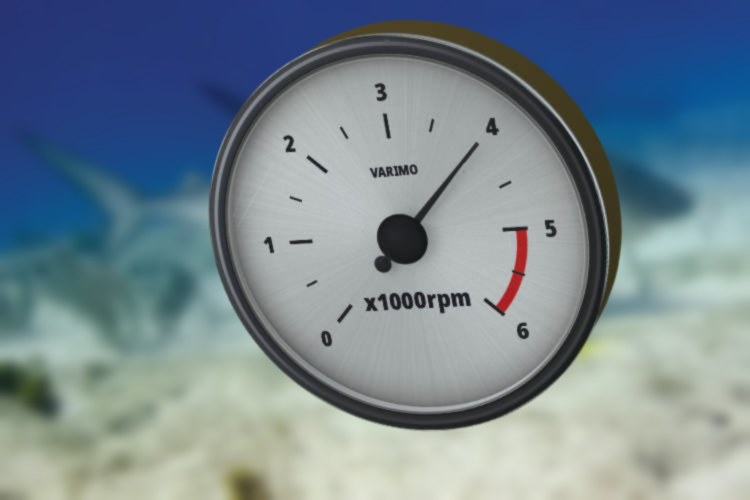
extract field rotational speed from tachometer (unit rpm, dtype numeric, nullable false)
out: 4000 rpm
